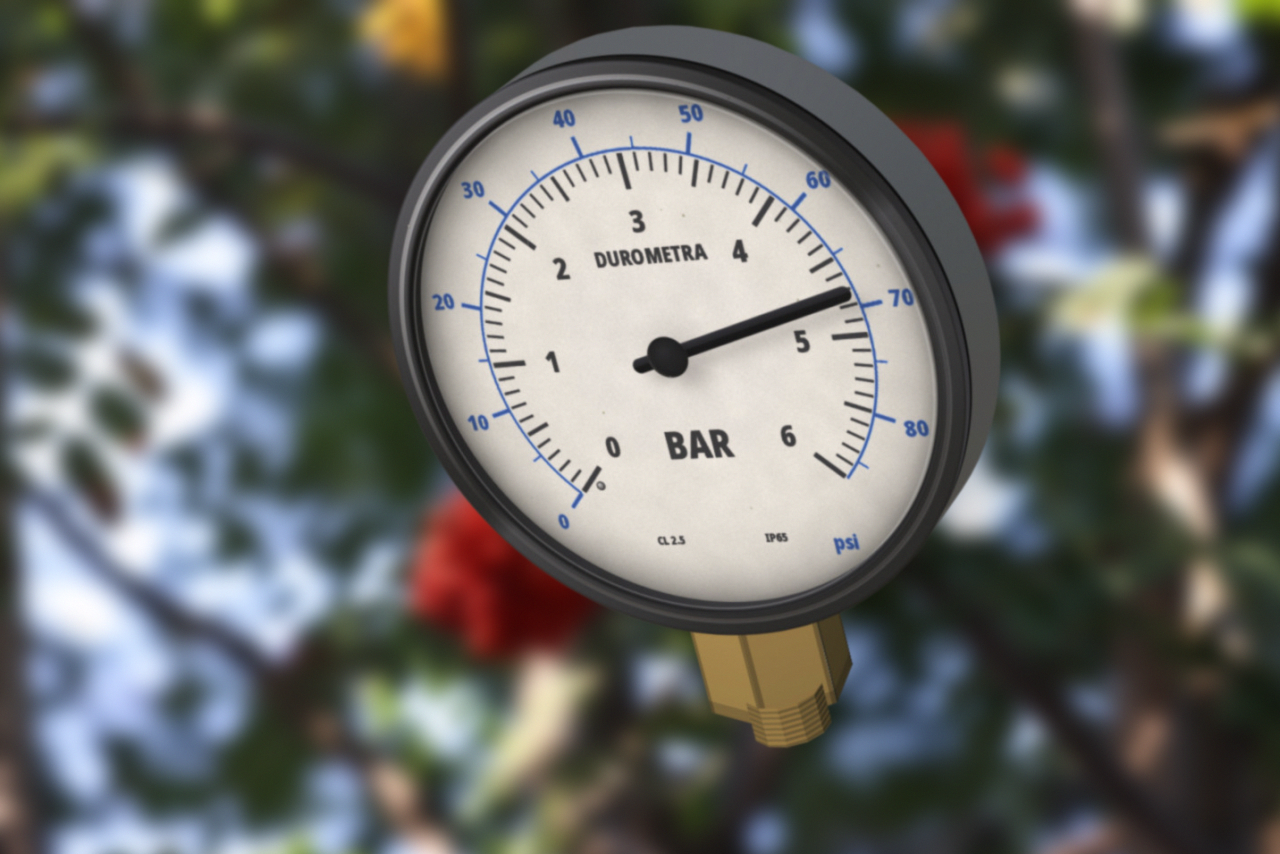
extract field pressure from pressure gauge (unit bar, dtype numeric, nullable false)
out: 4.7 bar
